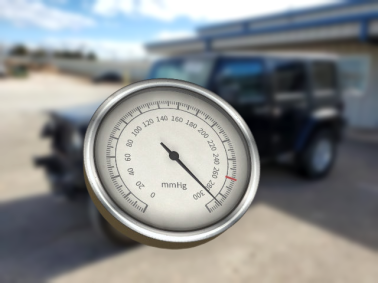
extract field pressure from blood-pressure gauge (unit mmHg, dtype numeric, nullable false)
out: 290 mmHg
